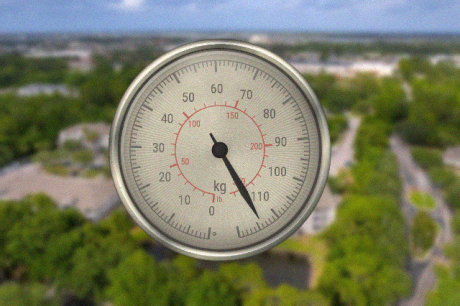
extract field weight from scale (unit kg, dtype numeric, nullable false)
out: 114 kg
